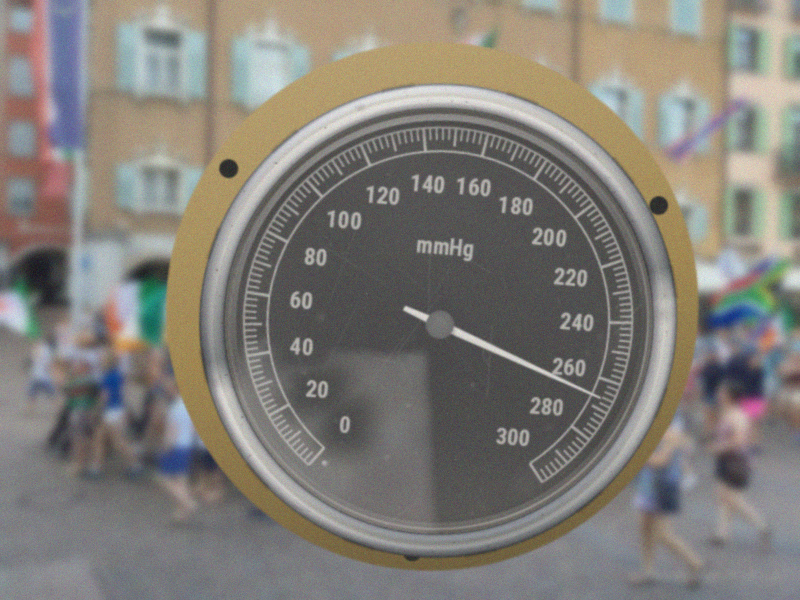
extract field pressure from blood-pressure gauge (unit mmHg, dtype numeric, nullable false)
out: 266 mmHg
